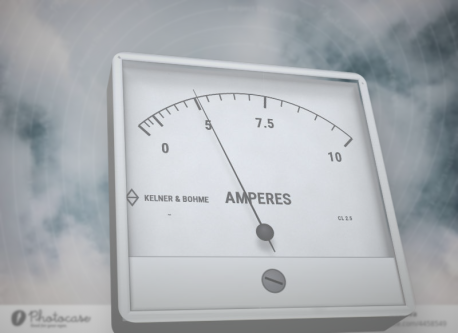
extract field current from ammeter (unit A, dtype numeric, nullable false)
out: 5 A
